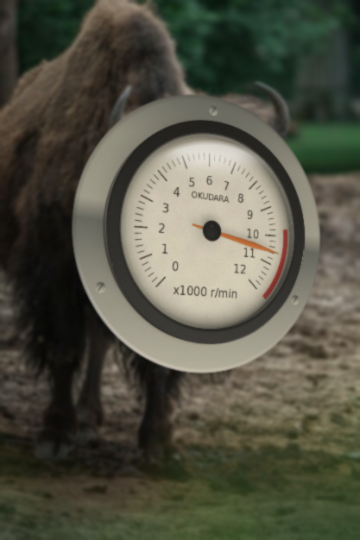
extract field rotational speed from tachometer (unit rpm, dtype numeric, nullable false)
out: 10600 rpm
